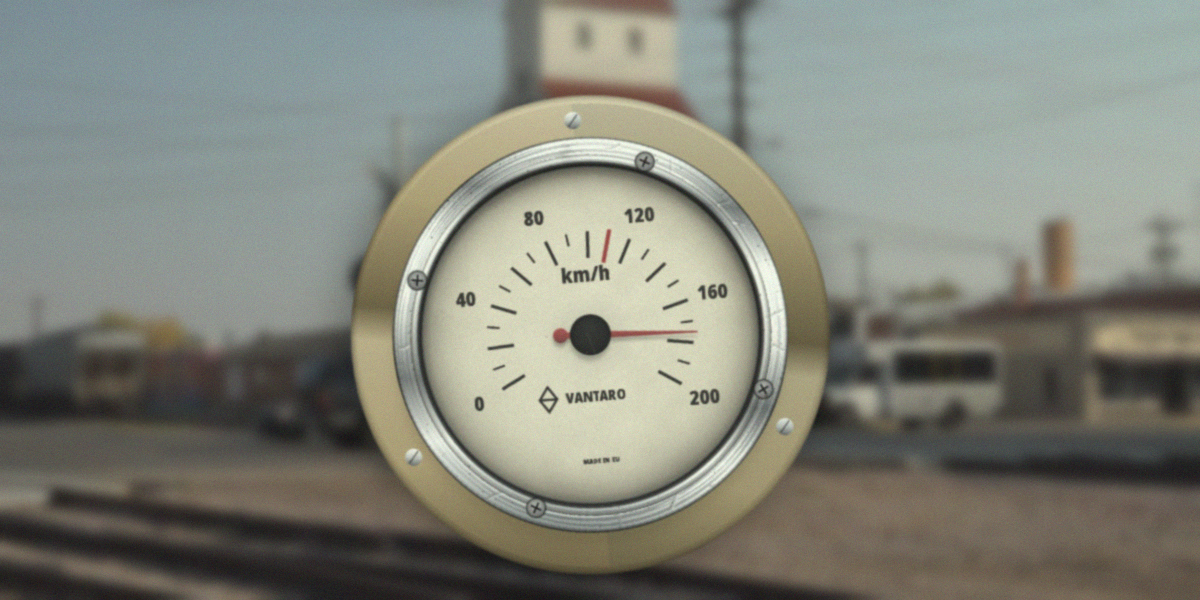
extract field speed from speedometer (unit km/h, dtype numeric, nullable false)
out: 175 km/h
